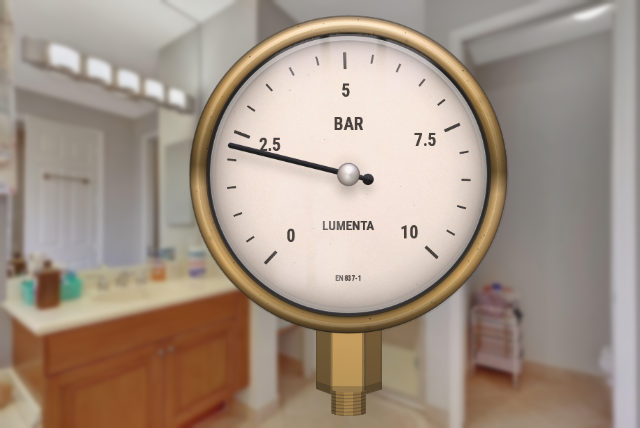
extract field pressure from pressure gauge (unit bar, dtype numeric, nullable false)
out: 2.25 bar
